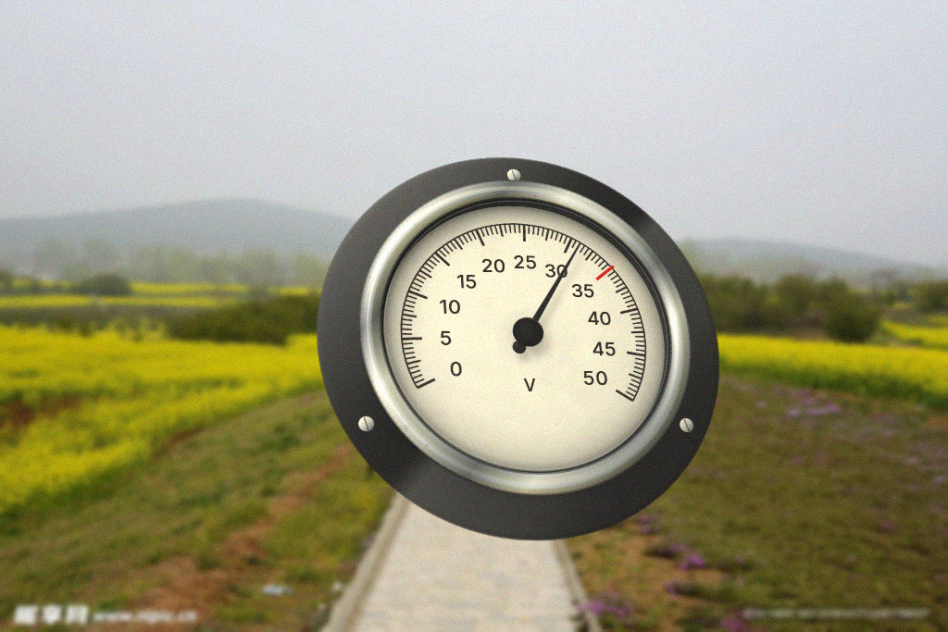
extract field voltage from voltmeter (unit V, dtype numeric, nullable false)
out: 31 V
